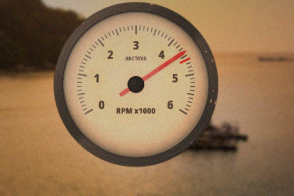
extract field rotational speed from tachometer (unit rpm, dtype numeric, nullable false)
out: 4400 rpm
